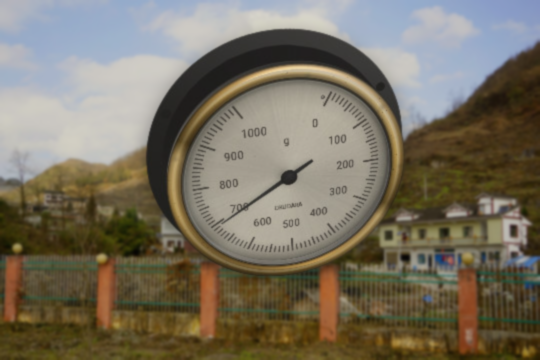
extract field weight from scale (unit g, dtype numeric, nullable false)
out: 700 g
